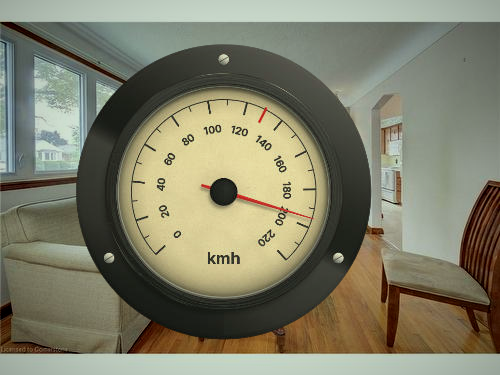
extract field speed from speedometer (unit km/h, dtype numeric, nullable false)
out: 195 km/h
